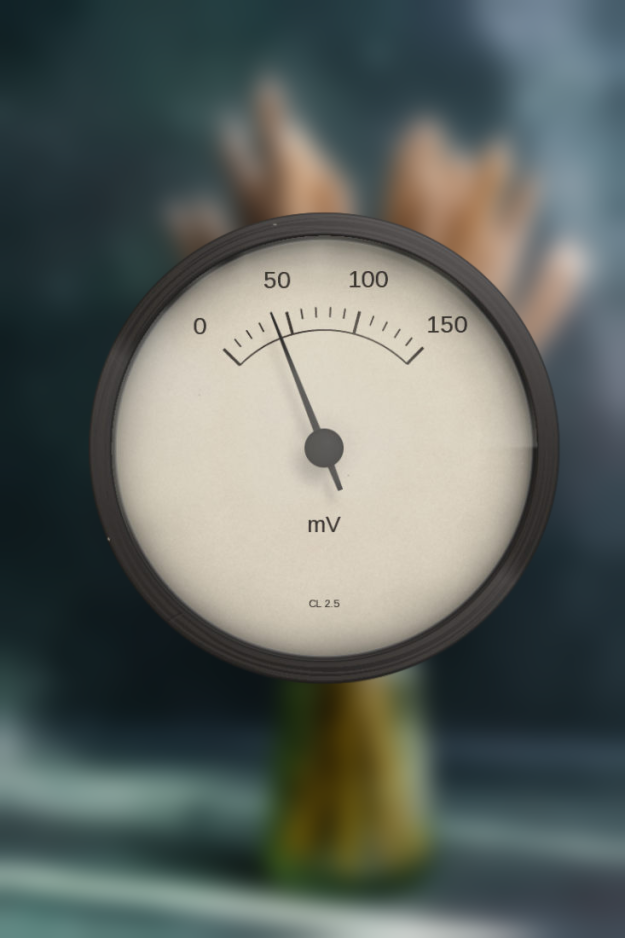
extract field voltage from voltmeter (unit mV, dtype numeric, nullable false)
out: 40 mV
